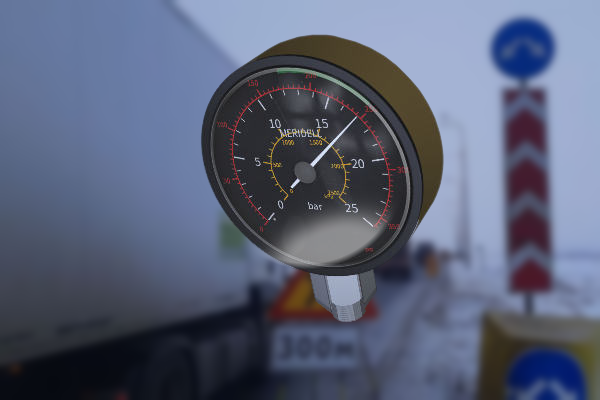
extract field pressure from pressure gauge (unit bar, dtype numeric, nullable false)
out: 17 bar
